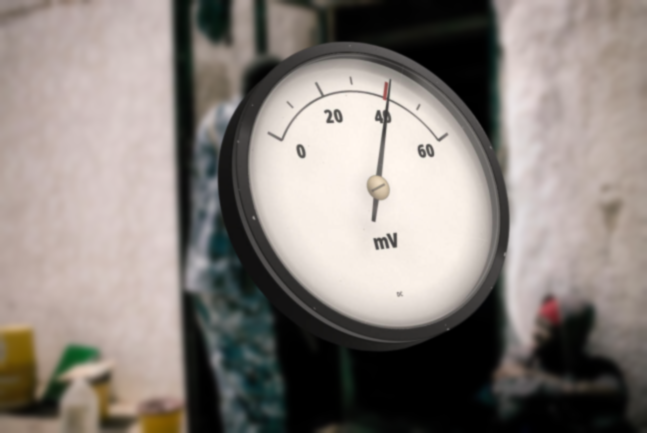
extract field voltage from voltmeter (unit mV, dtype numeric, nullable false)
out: 40 mV
